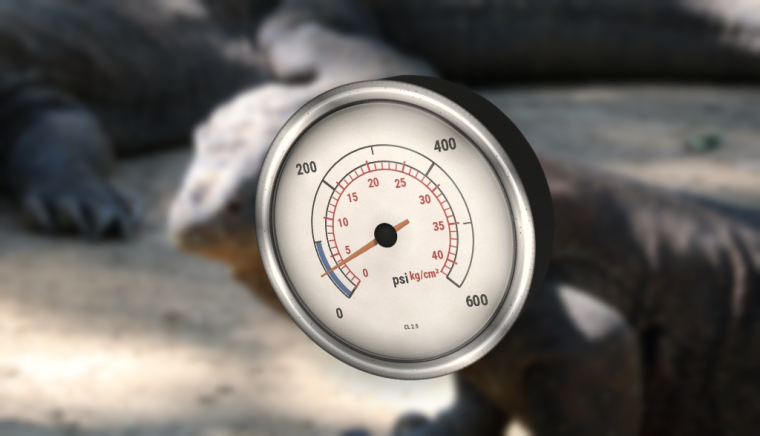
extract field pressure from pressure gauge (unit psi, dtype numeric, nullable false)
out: 50 psi
